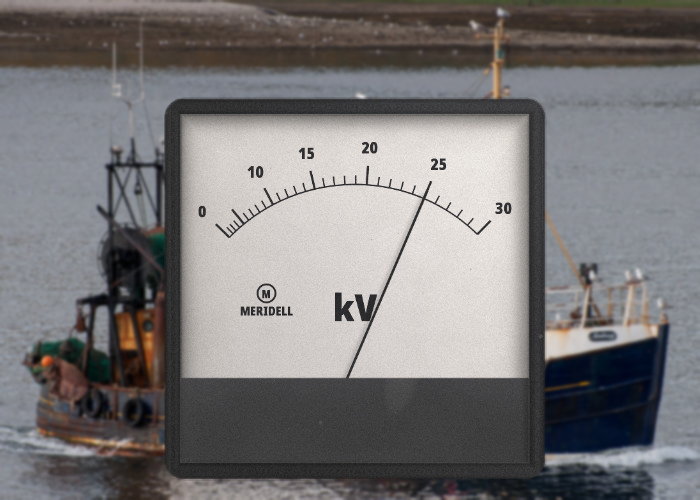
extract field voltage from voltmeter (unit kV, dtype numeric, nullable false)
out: 25 kV
